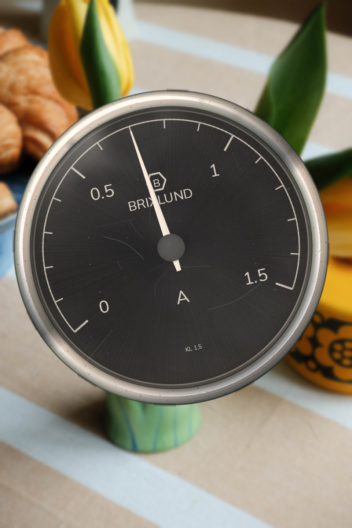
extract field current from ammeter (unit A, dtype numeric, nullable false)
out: 0.7 A
